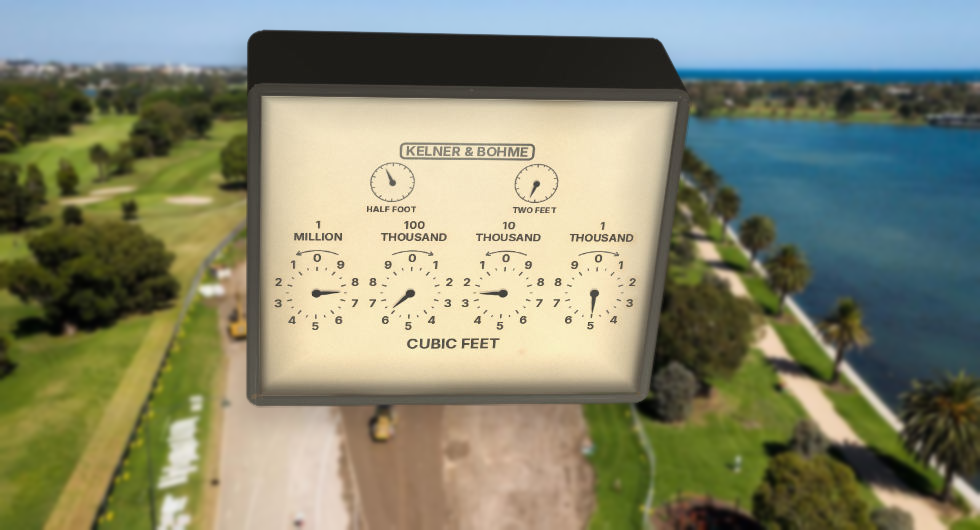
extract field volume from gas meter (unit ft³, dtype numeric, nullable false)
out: 762500 ft³
